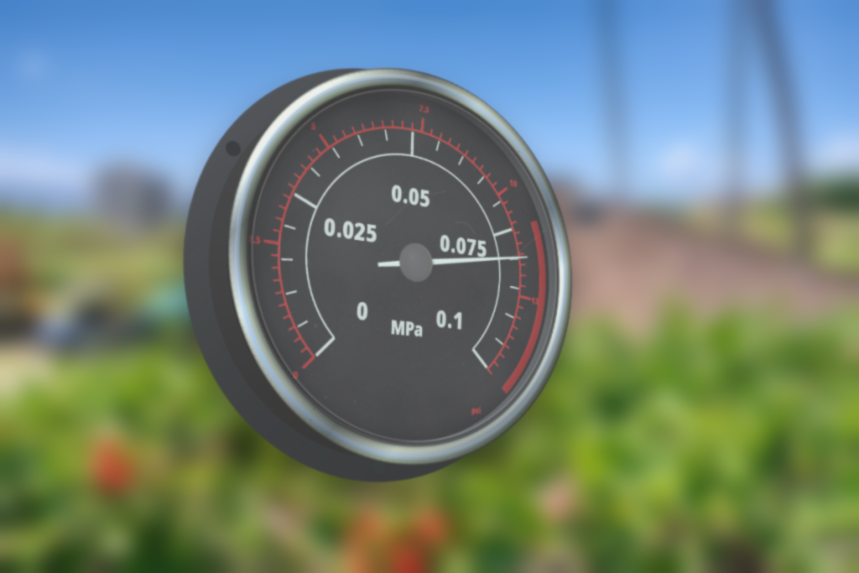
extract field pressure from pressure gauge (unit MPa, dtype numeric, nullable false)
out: 0.08 MPa
